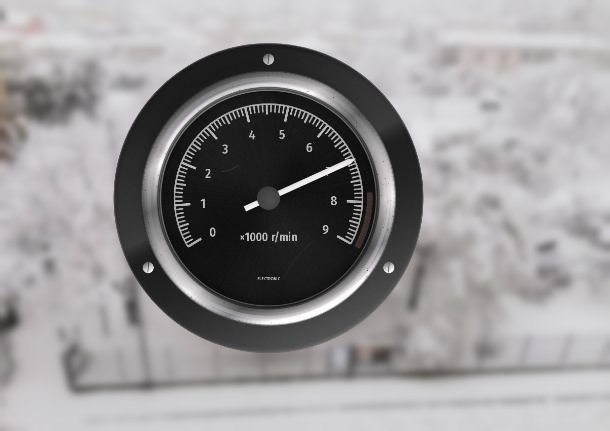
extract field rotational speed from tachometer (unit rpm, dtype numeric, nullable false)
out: 7000 rpm
